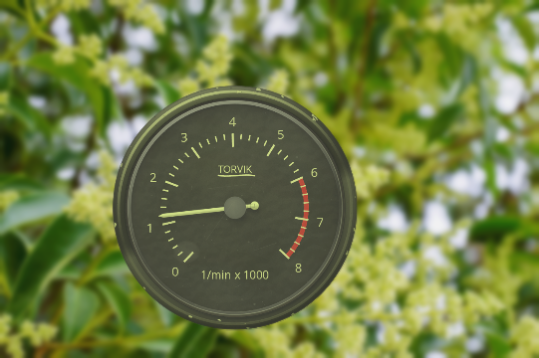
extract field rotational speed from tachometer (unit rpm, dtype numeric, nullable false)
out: 1200 rpm
